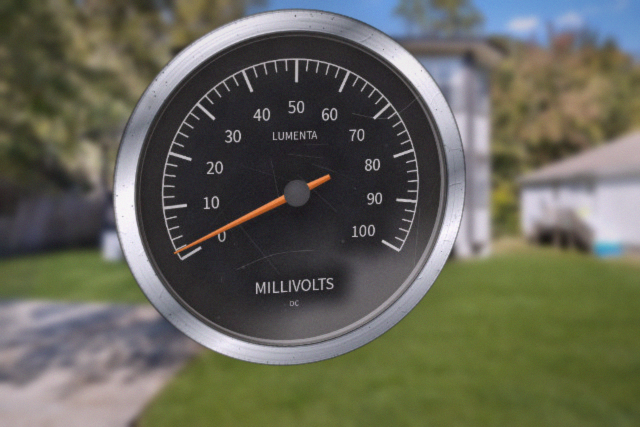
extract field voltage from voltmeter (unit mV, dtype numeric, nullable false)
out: 2 mV
